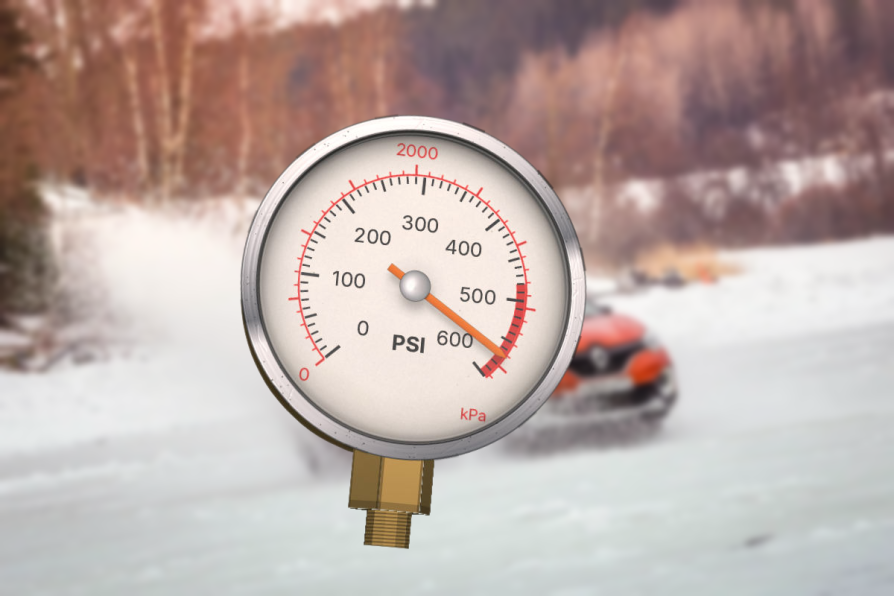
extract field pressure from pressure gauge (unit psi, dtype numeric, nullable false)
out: 570 psi
